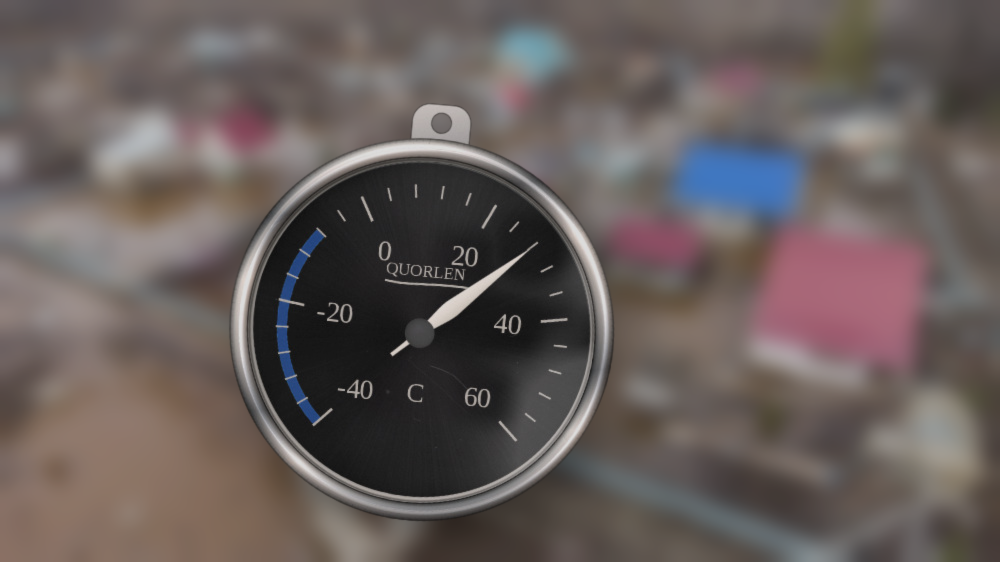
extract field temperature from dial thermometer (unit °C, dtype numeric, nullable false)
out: 28 °C
